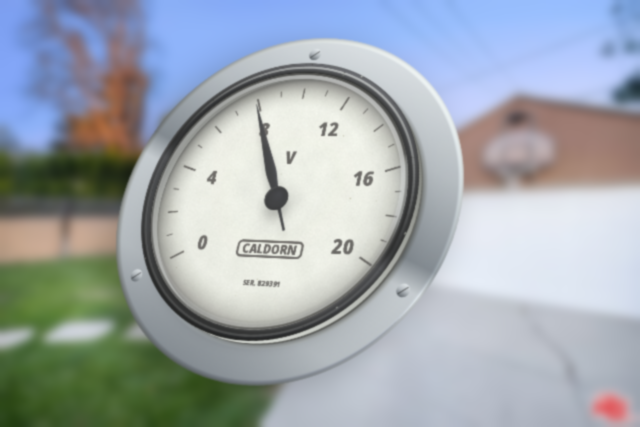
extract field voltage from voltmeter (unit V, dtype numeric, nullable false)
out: 8 V
